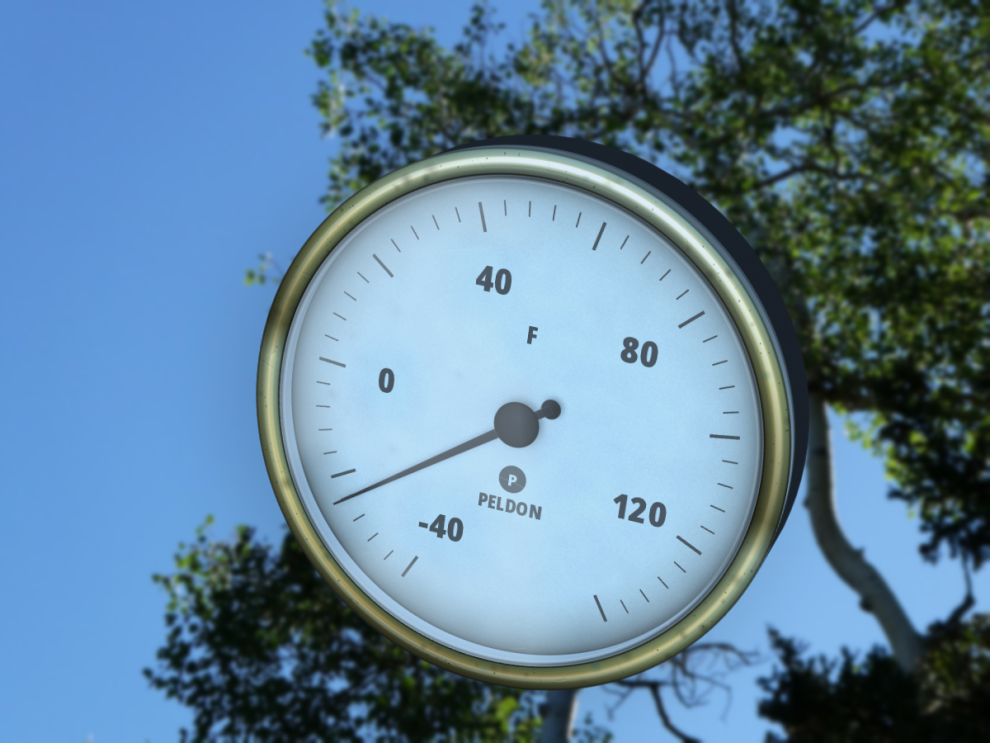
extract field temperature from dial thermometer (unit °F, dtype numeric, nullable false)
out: -24 °F
